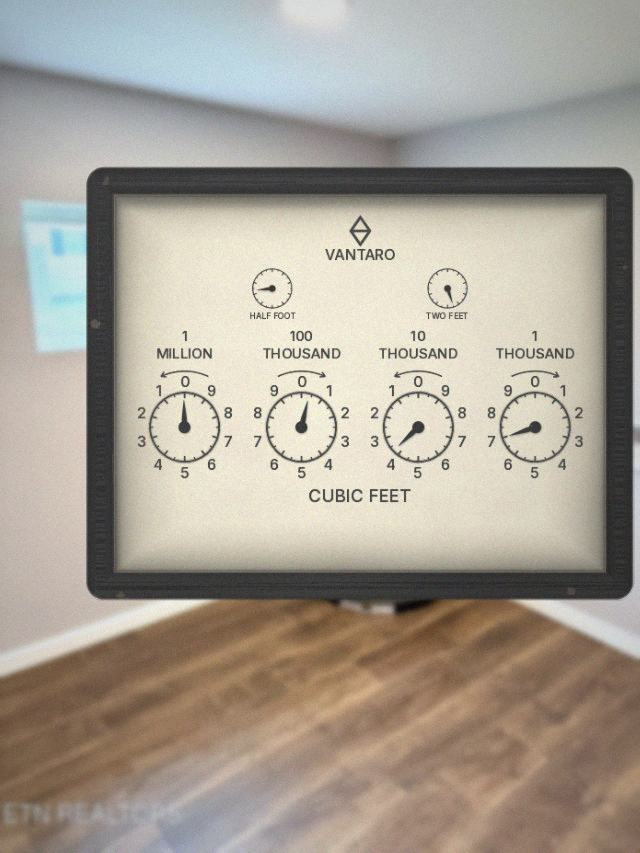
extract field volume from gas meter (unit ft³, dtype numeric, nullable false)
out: 3700 ft³
